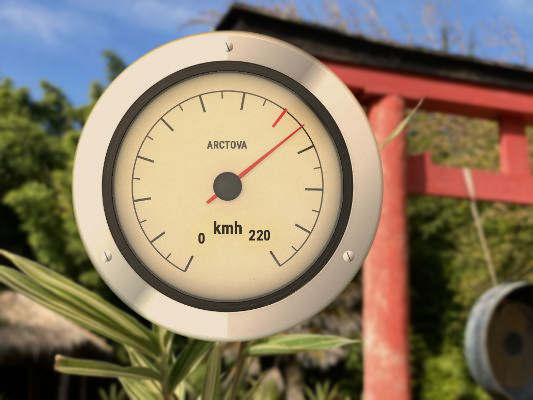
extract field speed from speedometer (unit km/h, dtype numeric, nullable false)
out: 150 km/h
